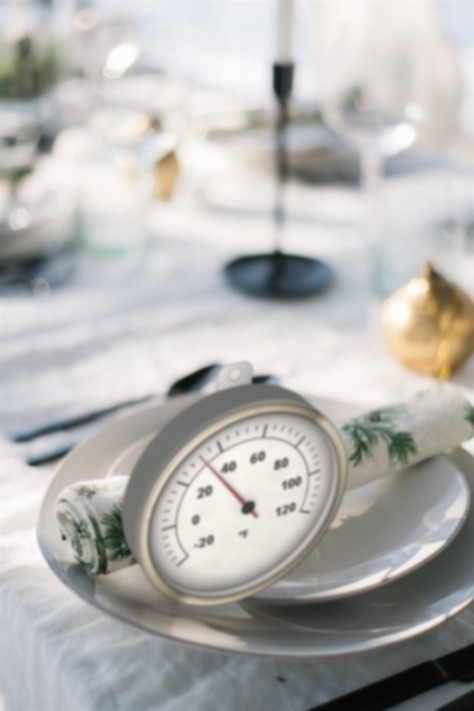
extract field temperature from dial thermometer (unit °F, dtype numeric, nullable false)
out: 32 °F
